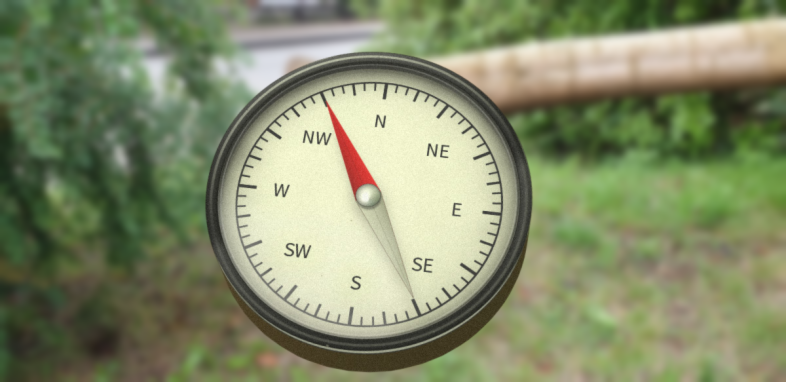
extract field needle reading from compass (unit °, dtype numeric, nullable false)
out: 330 °
